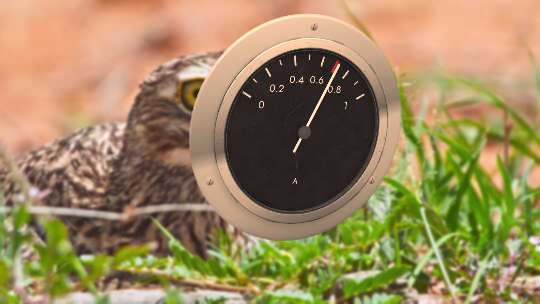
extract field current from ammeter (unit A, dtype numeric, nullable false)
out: 0.7 A
